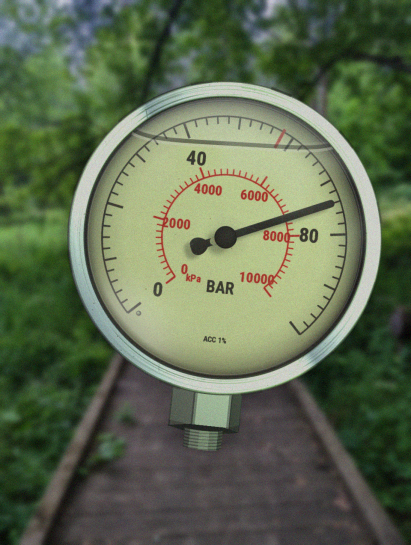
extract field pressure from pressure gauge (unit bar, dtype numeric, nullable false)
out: 74 bar
